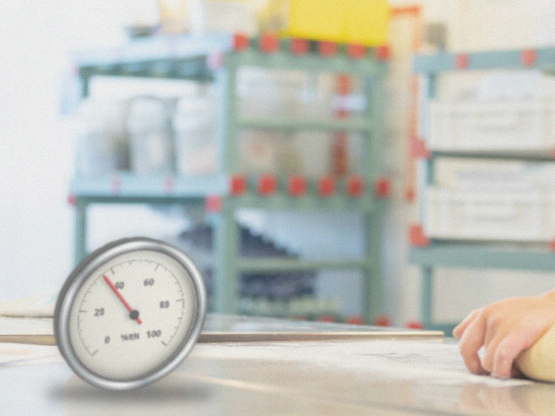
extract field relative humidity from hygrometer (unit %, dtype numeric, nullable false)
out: 36 %
